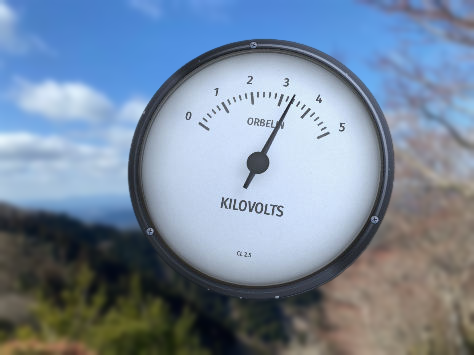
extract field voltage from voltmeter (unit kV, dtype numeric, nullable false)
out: 3.4 kV
